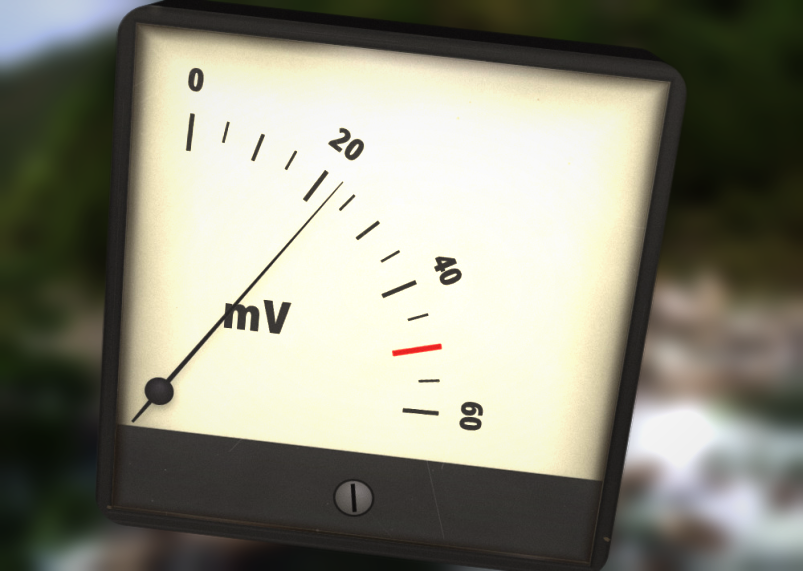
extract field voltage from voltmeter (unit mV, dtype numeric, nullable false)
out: 22.5 mV
